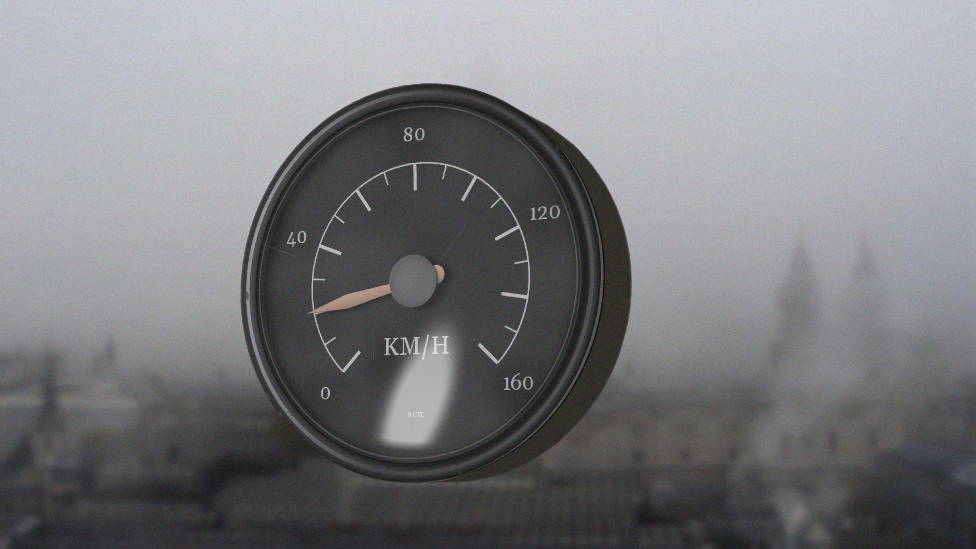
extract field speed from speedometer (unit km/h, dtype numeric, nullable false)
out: 20 km/h
